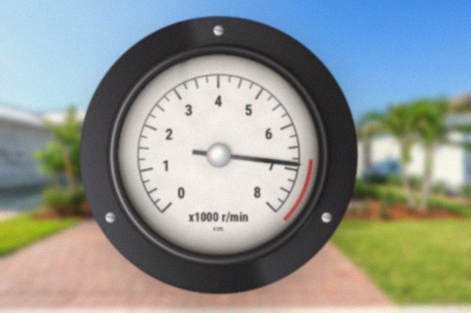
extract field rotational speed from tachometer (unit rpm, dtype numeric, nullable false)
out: 6875 rpm
